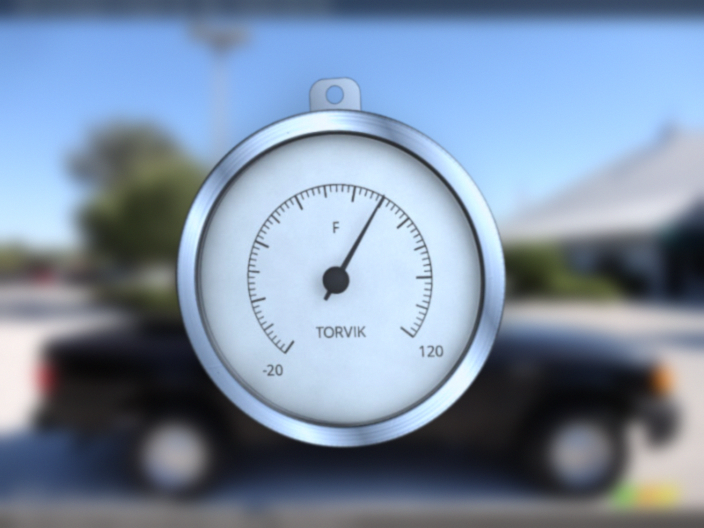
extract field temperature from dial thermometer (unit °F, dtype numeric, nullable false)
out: 70 °F
